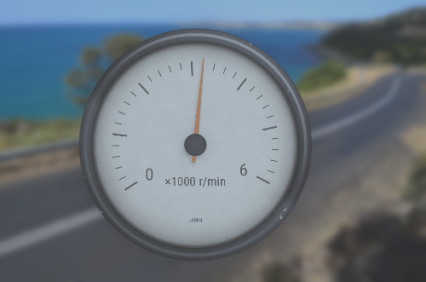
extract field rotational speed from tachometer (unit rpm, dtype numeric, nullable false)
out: 3200 rpm
